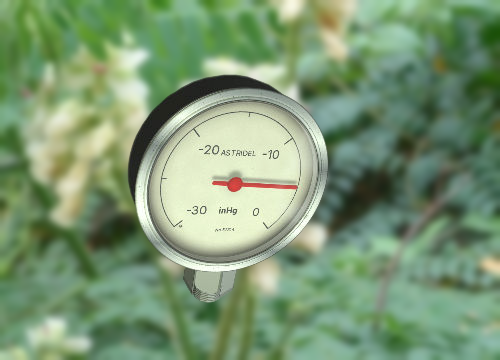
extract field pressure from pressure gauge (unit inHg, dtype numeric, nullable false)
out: -5 inHg
